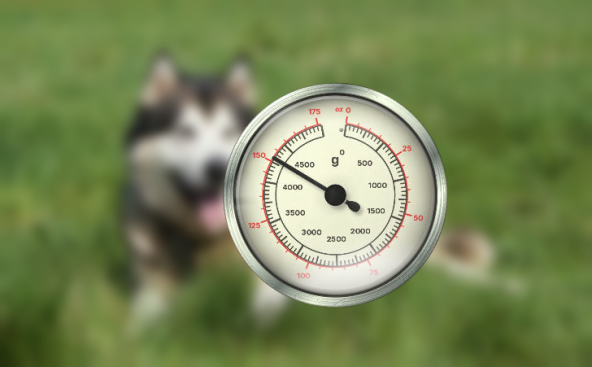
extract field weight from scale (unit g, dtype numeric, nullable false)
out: 4300 g
